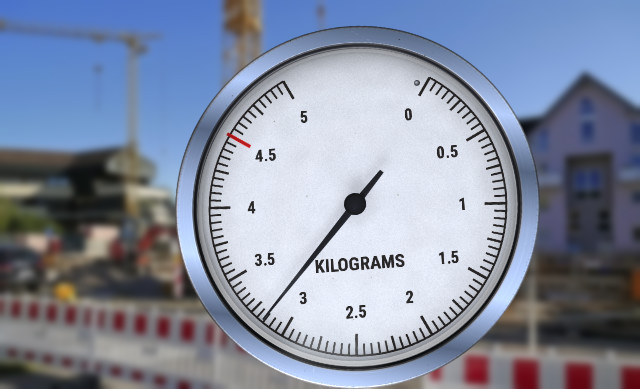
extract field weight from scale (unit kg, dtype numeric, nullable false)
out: 3.15 kg
